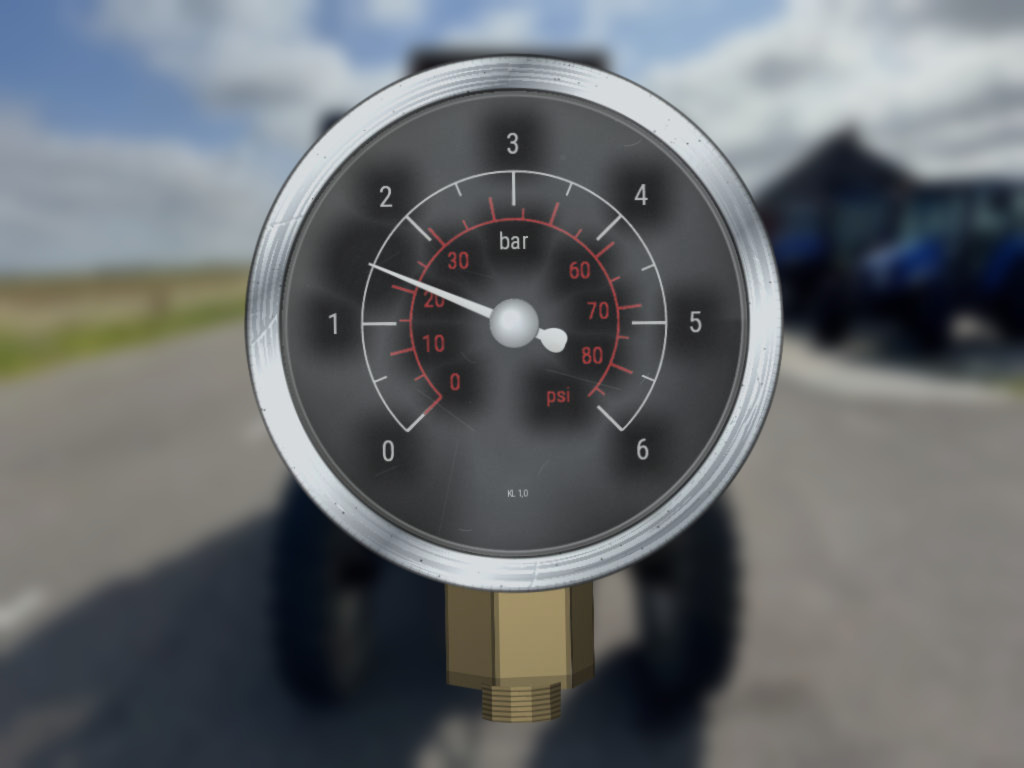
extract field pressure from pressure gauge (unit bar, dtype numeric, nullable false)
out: 1.5 bar
